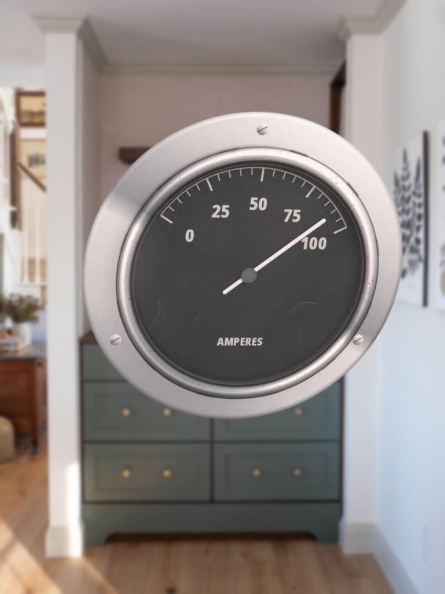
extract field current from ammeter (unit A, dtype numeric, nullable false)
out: 90 A
